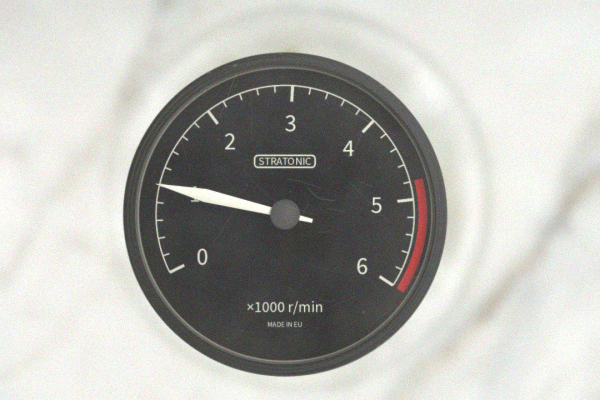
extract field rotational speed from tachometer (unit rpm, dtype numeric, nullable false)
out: 1000 rpm
